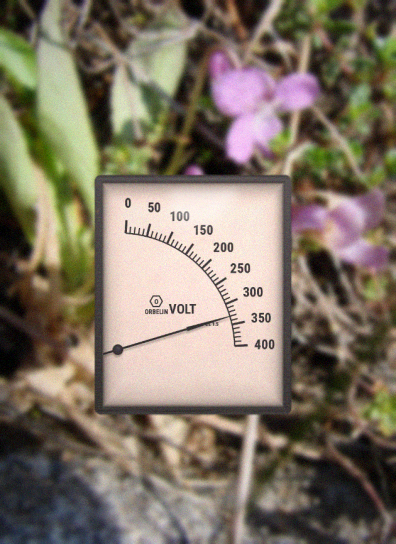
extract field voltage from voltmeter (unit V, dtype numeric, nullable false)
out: 330 V
